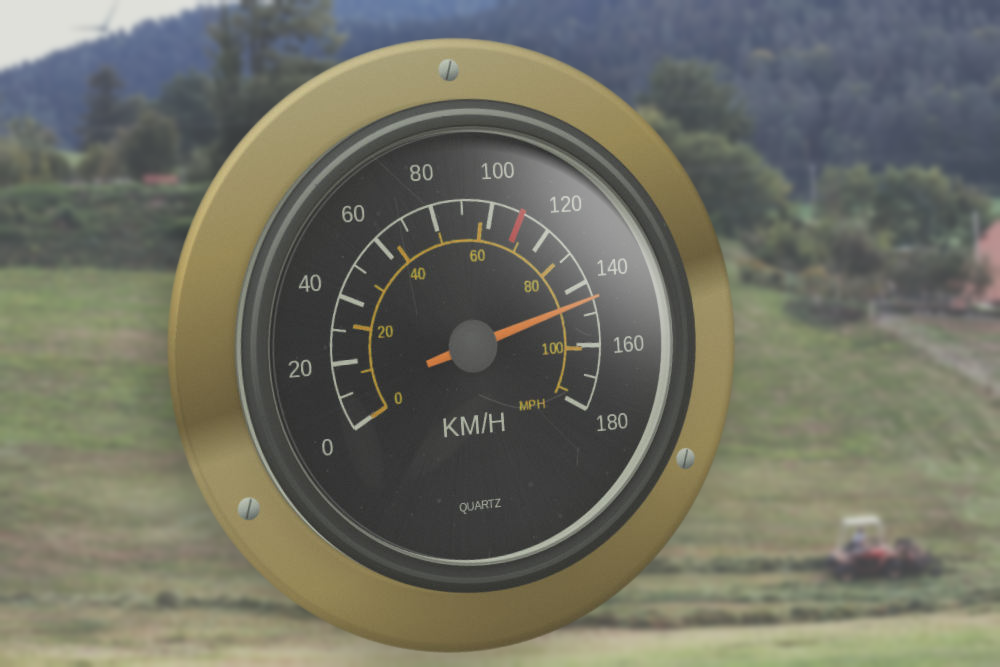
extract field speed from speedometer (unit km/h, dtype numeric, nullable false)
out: 145 km/h
